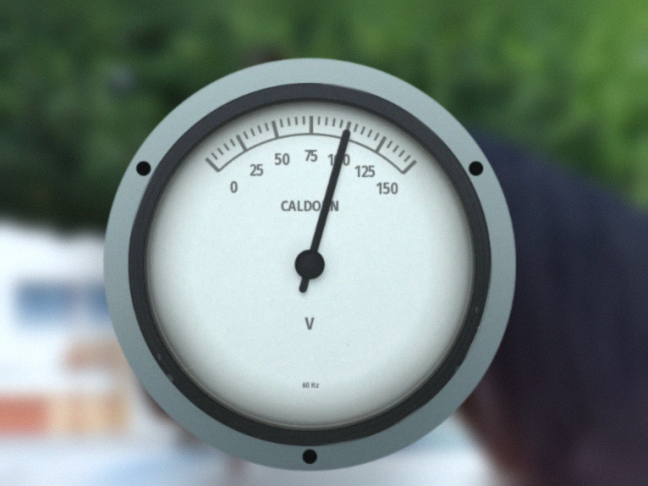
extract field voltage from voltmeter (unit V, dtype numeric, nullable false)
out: 100 V
